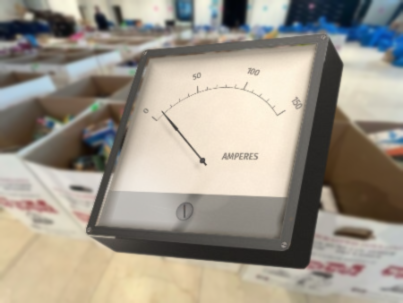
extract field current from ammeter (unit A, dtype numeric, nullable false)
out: 10 A
